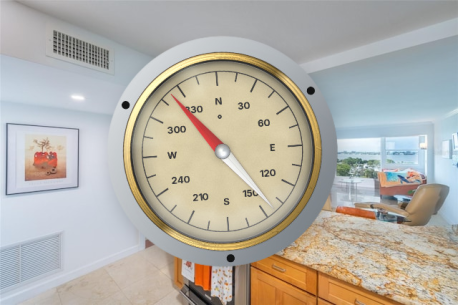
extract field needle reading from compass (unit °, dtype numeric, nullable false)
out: 322.5 °
